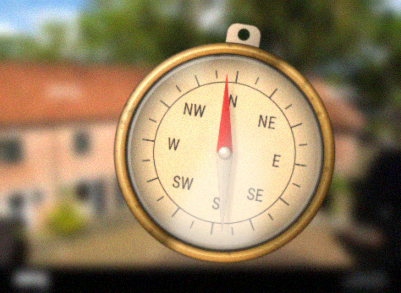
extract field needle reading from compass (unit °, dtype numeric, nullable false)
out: 352.5 °
